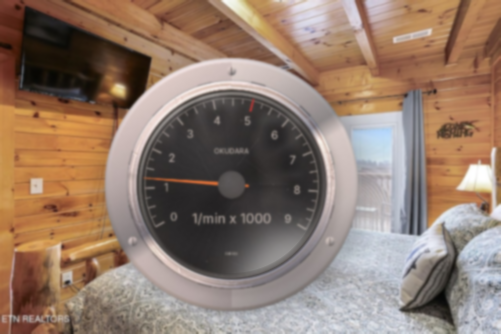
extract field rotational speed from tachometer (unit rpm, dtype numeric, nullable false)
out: 1250 rpm
